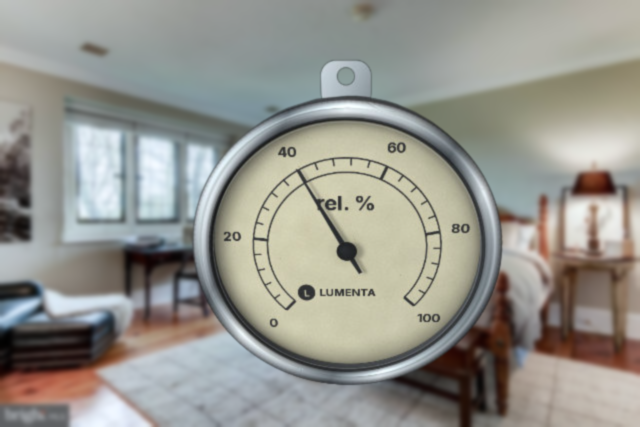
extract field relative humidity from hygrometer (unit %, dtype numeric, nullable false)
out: 40 %
